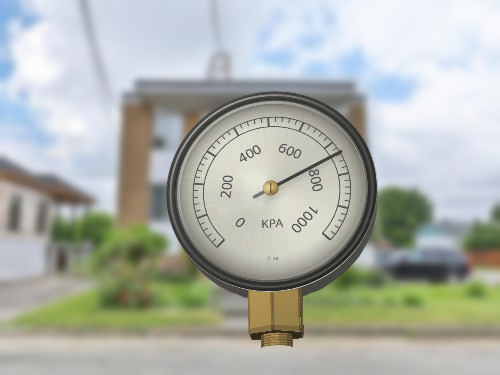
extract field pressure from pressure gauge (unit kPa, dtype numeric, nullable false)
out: 740 kPa
